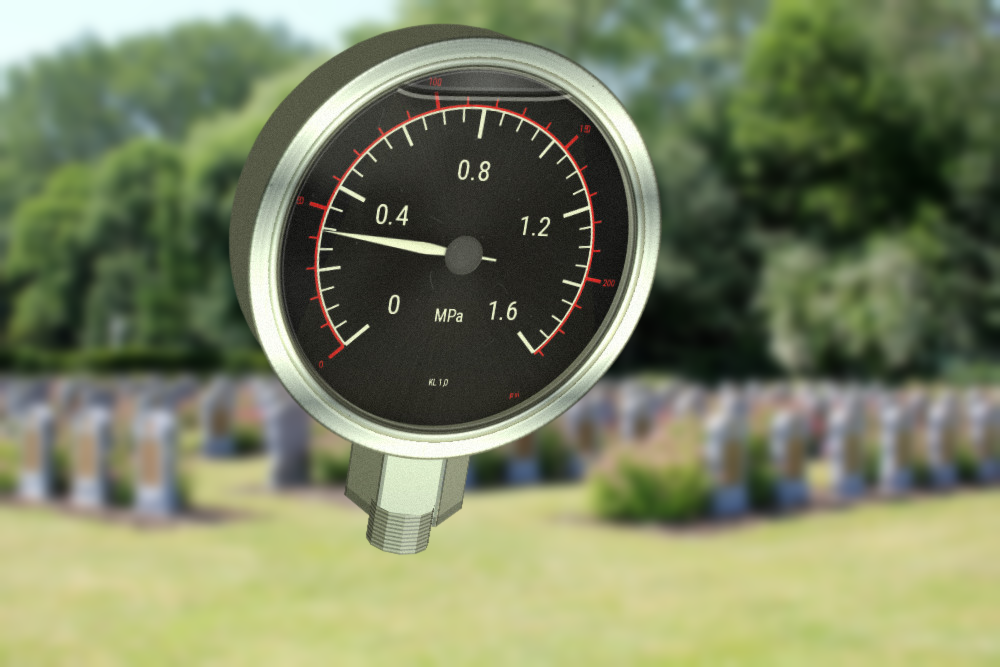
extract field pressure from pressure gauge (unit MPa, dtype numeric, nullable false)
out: 0.3 MPa
